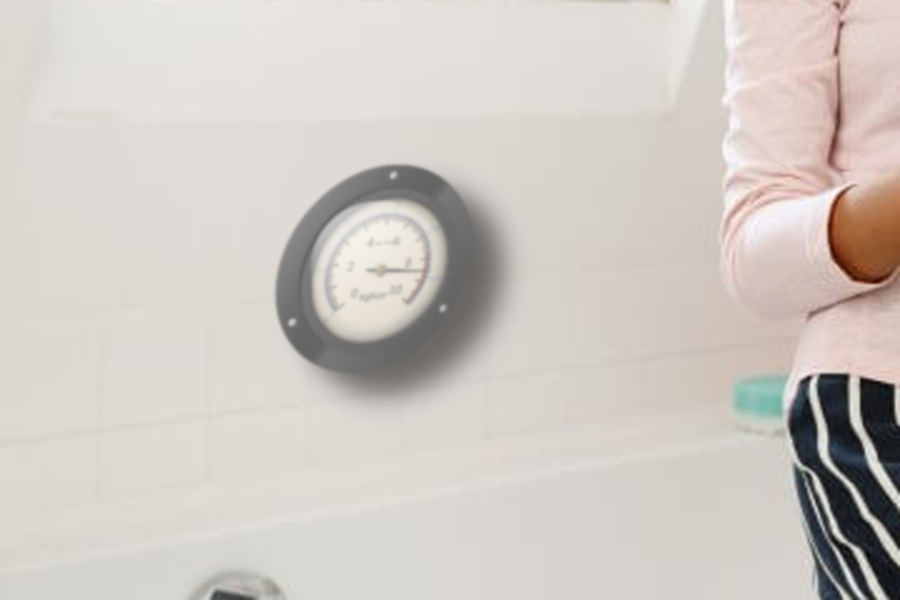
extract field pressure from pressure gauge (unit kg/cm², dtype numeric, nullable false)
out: 8.5 kg/cm²
